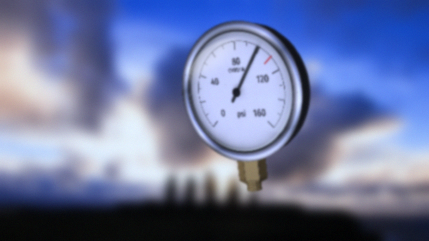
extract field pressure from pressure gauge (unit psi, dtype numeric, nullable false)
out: 100 psi
